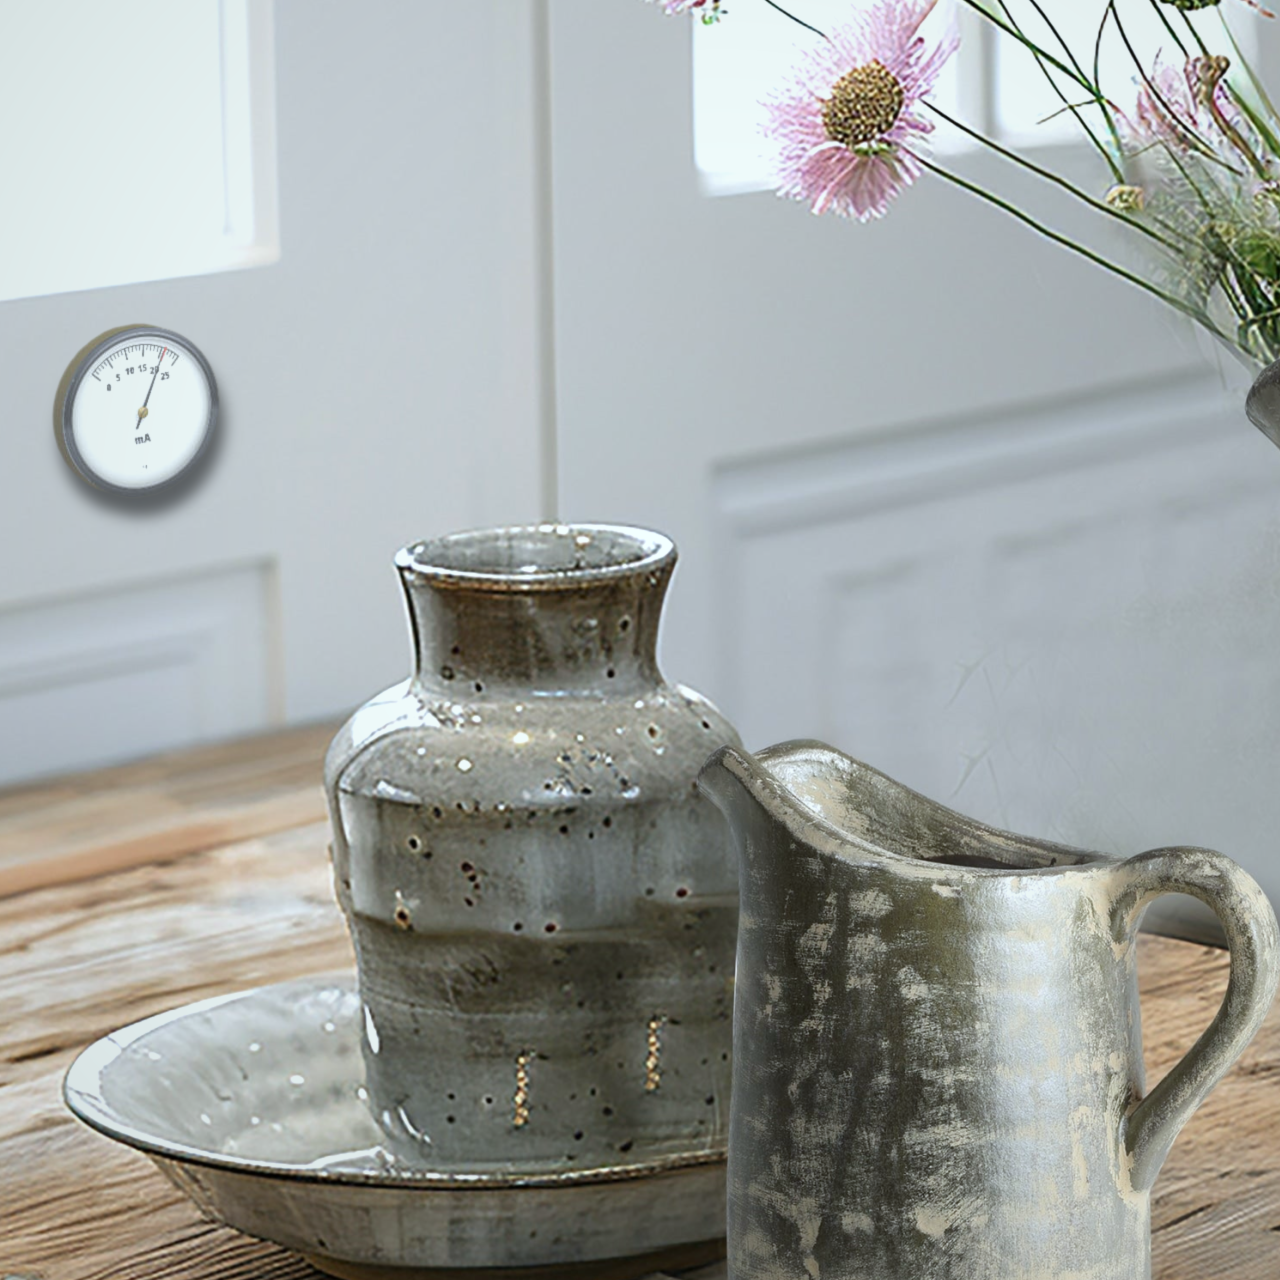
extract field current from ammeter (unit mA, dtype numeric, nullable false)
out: 20 mA
